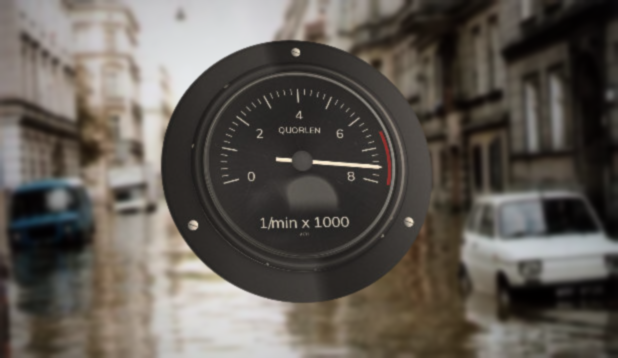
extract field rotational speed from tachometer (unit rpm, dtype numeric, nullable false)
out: 7600 rpm
